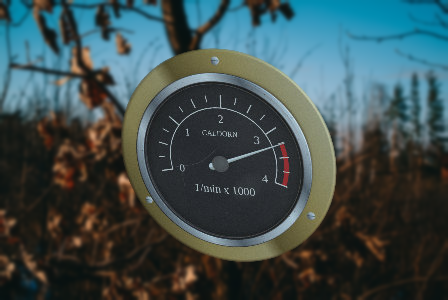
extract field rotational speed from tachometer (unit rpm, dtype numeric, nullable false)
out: 3250 rpm
